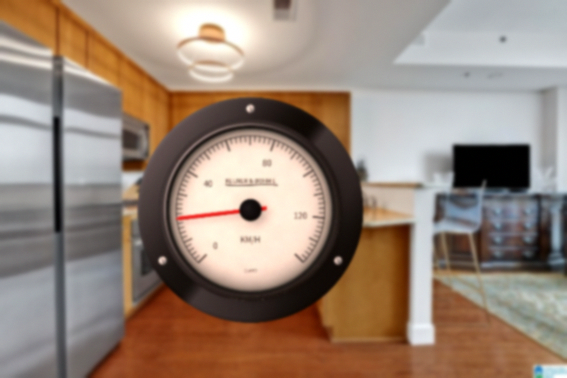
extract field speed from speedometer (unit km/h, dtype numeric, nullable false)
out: 20 km/h
